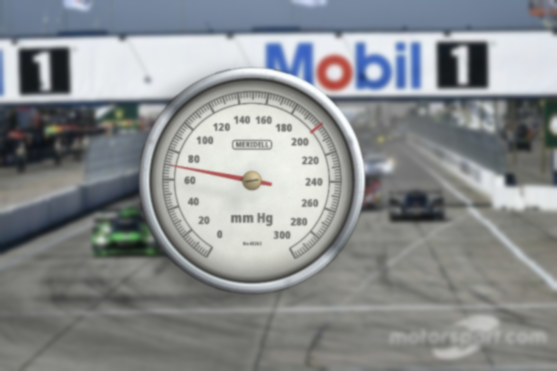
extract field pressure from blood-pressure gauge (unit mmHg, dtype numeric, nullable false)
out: 70 mmHg
